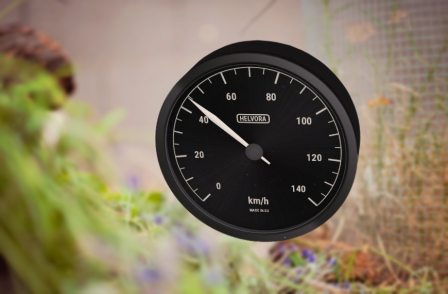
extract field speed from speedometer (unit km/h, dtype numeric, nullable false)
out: 45 km/h
